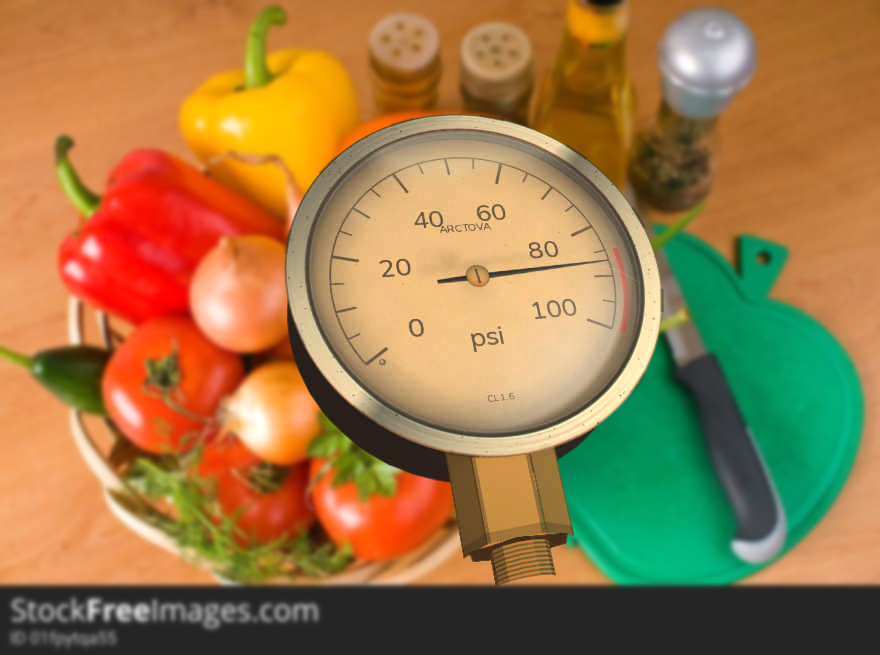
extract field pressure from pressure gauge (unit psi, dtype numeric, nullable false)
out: 87.5 psi
